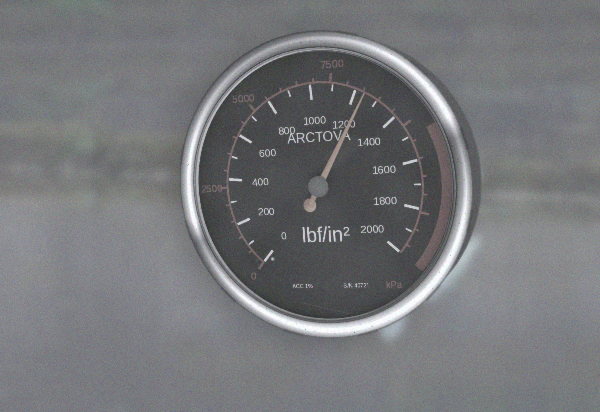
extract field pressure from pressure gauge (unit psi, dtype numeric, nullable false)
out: 1250 psi
